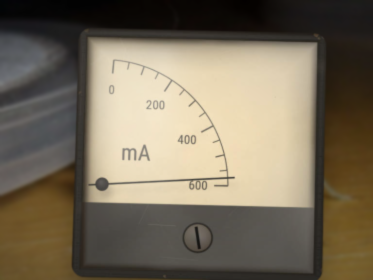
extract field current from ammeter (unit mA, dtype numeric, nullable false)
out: 575 mA
